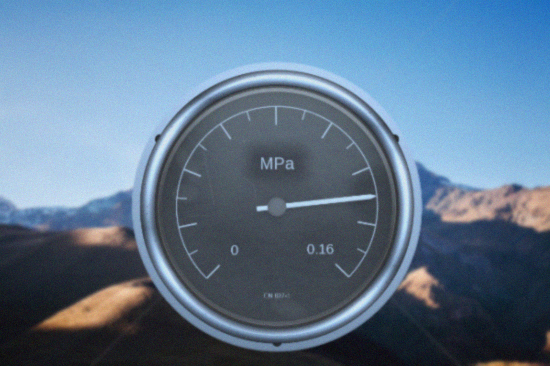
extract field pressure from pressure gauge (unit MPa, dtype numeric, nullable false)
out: 0.13 MPa
